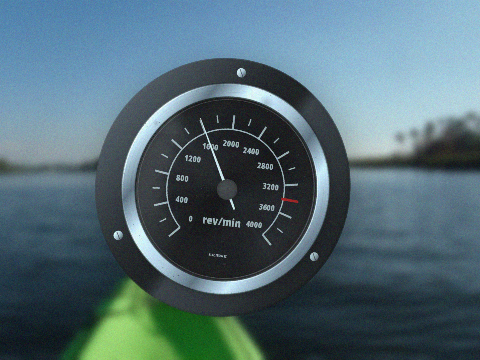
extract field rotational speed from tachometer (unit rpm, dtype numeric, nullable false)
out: 1600 rpm
